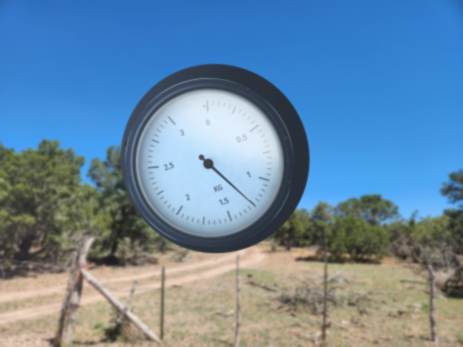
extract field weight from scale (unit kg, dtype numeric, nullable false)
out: 1.25 kg
